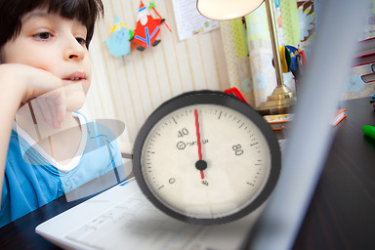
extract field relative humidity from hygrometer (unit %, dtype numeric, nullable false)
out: 50 %
